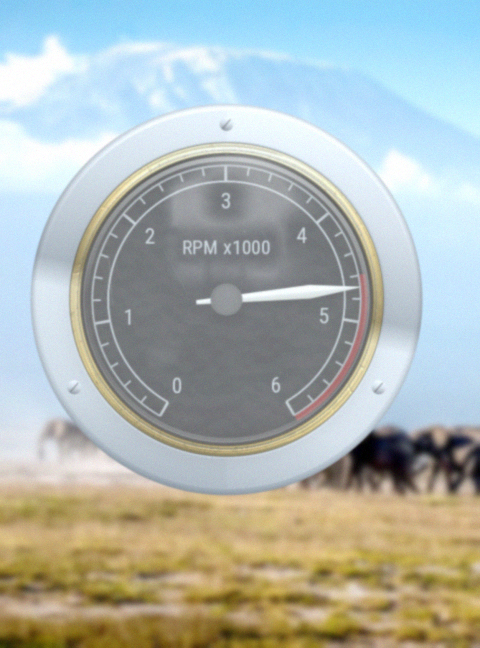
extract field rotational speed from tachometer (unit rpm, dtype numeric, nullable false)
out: 4700 rpm
